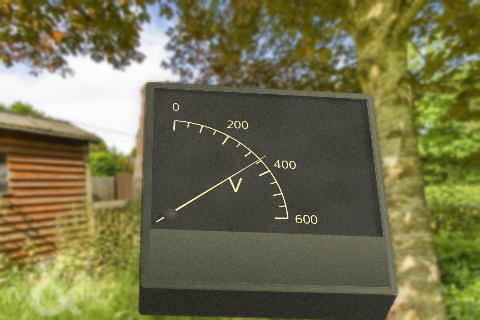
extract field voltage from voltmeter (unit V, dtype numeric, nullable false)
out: 350 V
